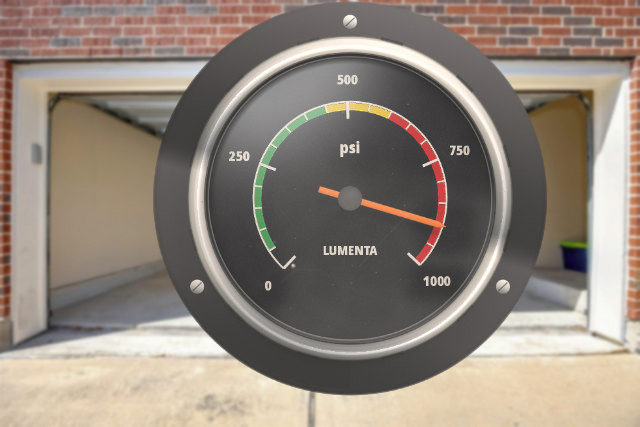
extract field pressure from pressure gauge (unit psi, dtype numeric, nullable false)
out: 900 psi
